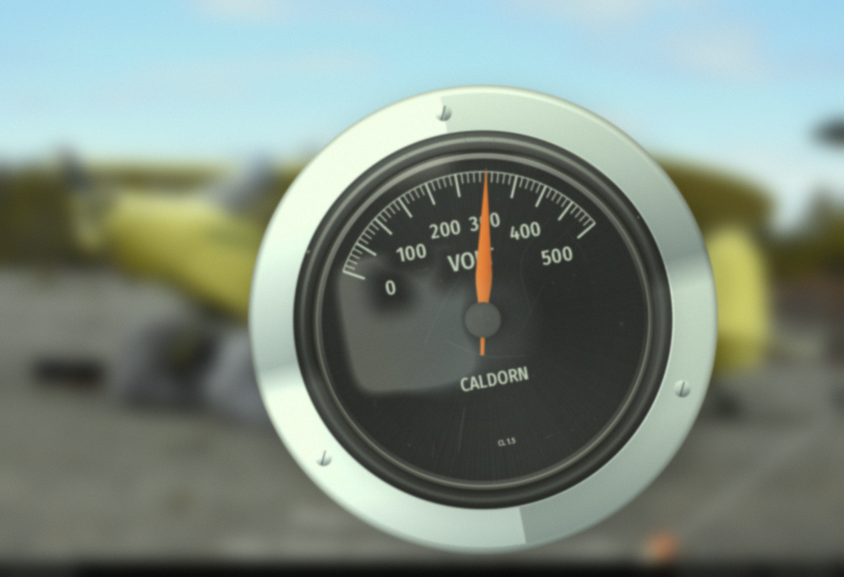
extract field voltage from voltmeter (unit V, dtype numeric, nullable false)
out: 300 V
